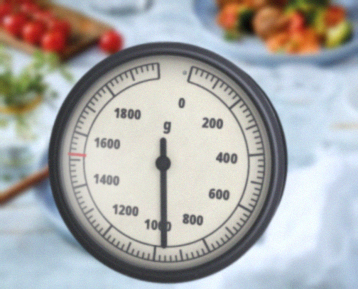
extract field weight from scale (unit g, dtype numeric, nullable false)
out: 960 g
